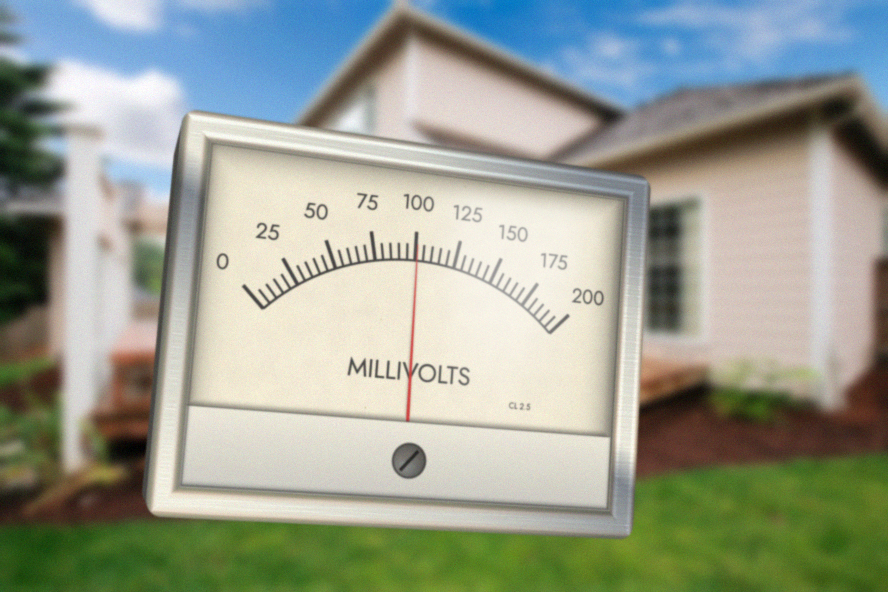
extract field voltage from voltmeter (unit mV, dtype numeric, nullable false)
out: 100 mV
